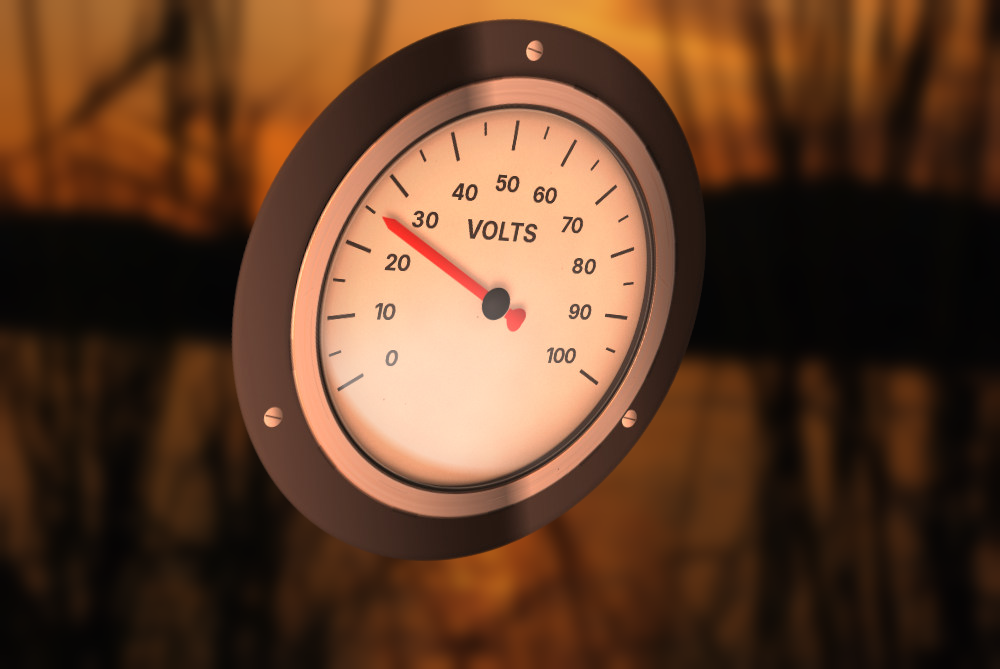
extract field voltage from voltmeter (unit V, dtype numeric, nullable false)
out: 25 V
